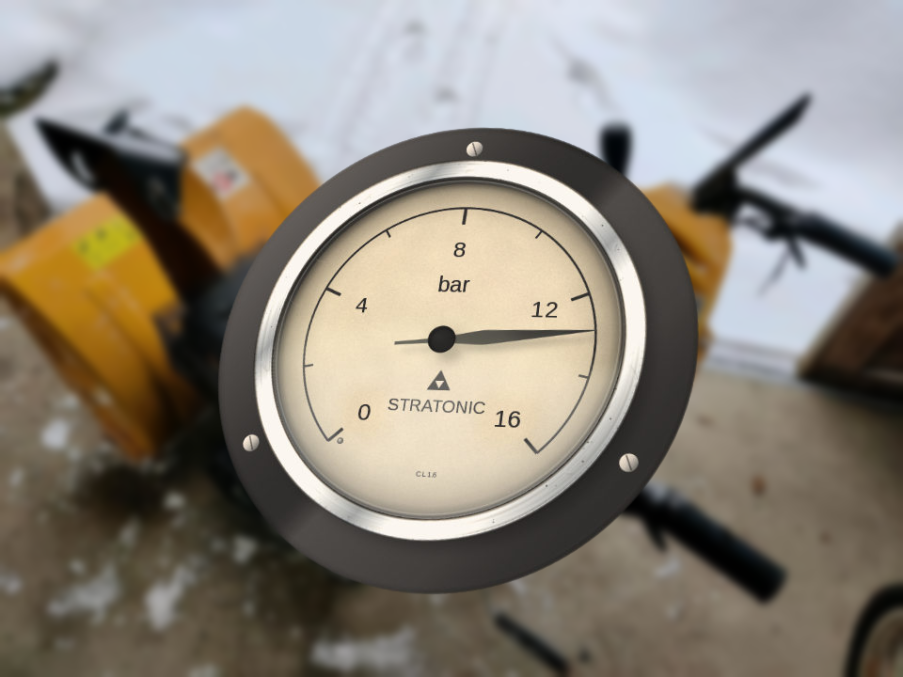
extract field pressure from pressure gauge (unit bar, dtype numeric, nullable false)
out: 13 bar
